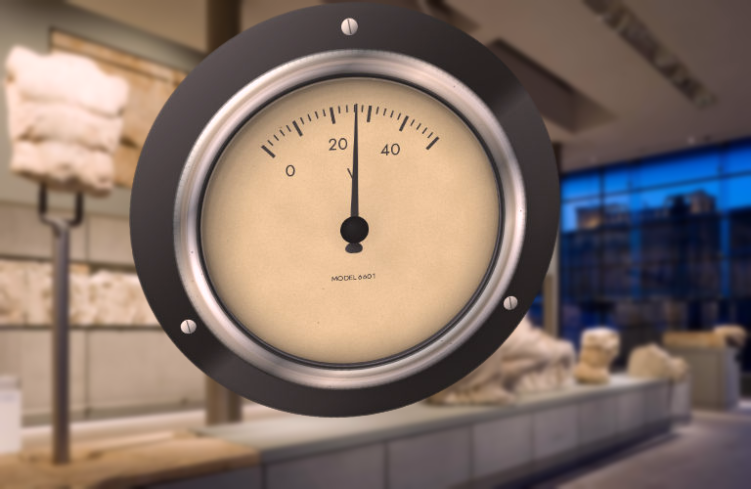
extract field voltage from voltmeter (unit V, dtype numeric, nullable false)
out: 26 V
